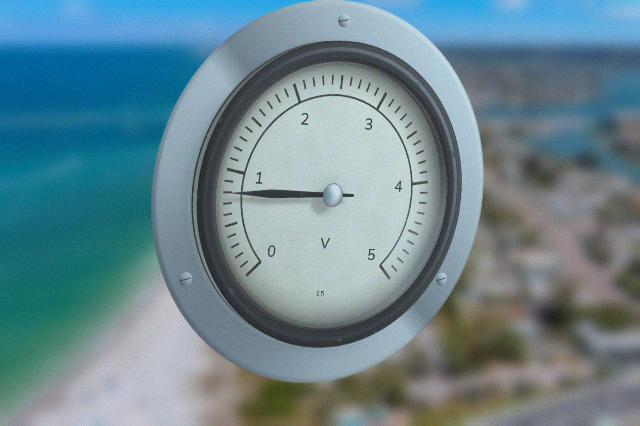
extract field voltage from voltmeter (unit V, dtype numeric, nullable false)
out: 0.8 V
